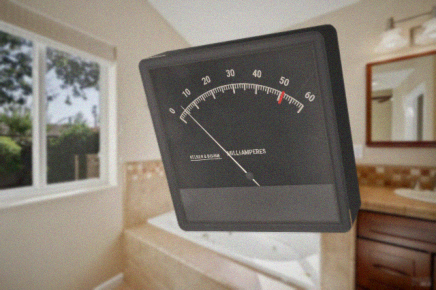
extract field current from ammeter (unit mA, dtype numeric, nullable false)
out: 5 mA
